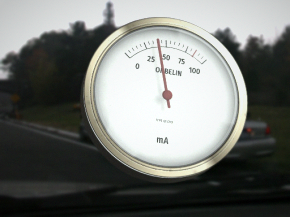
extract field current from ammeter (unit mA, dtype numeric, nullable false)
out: 40 mA
